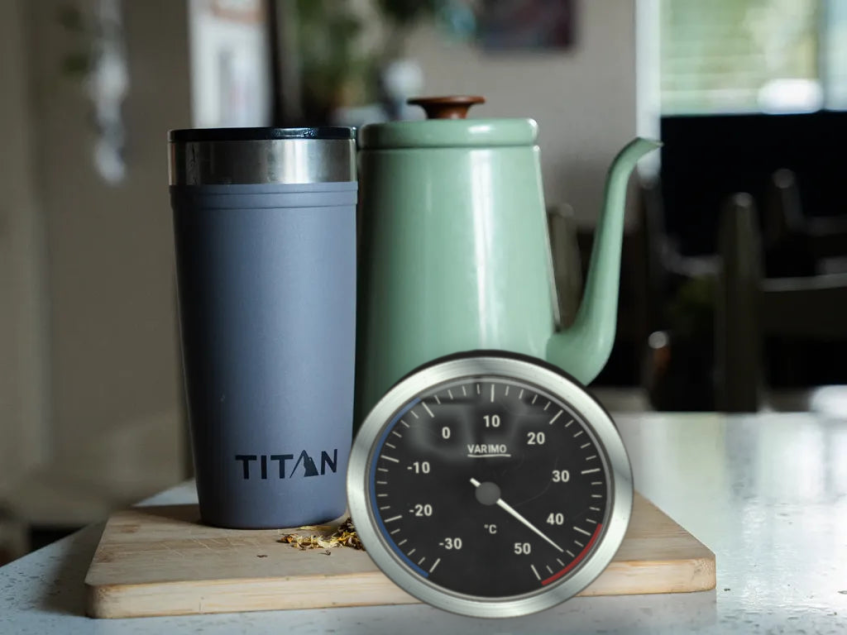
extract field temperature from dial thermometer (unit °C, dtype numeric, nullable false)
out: 44 °C
